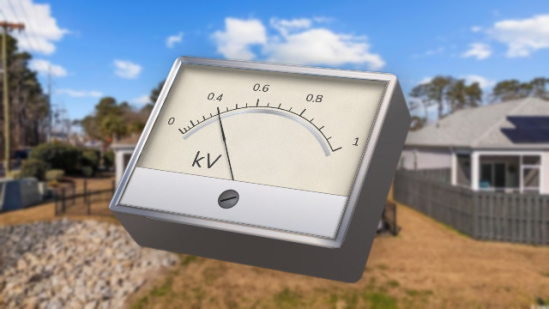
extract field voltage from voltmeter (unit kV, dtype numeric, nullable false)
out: 0.4 kV
